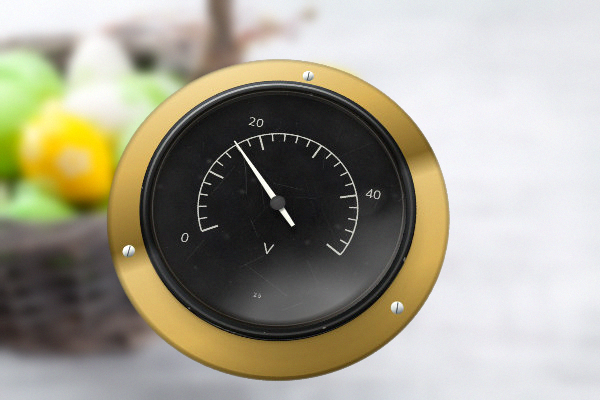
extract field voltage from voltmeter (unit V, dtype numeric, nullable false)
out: 16 V
